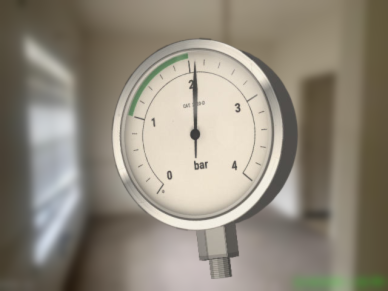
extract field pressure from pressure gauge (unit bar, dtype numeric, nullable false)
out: 2.1 bar
